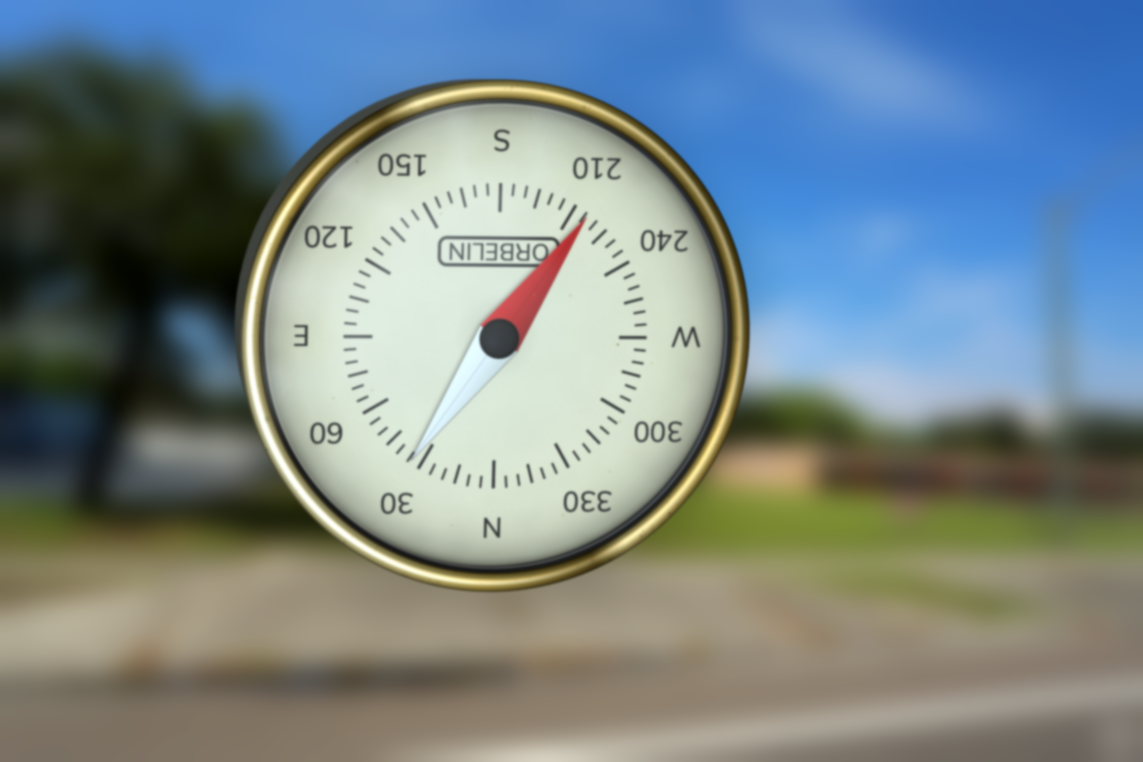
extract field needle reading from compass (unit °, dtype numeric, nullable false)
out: 215 °
